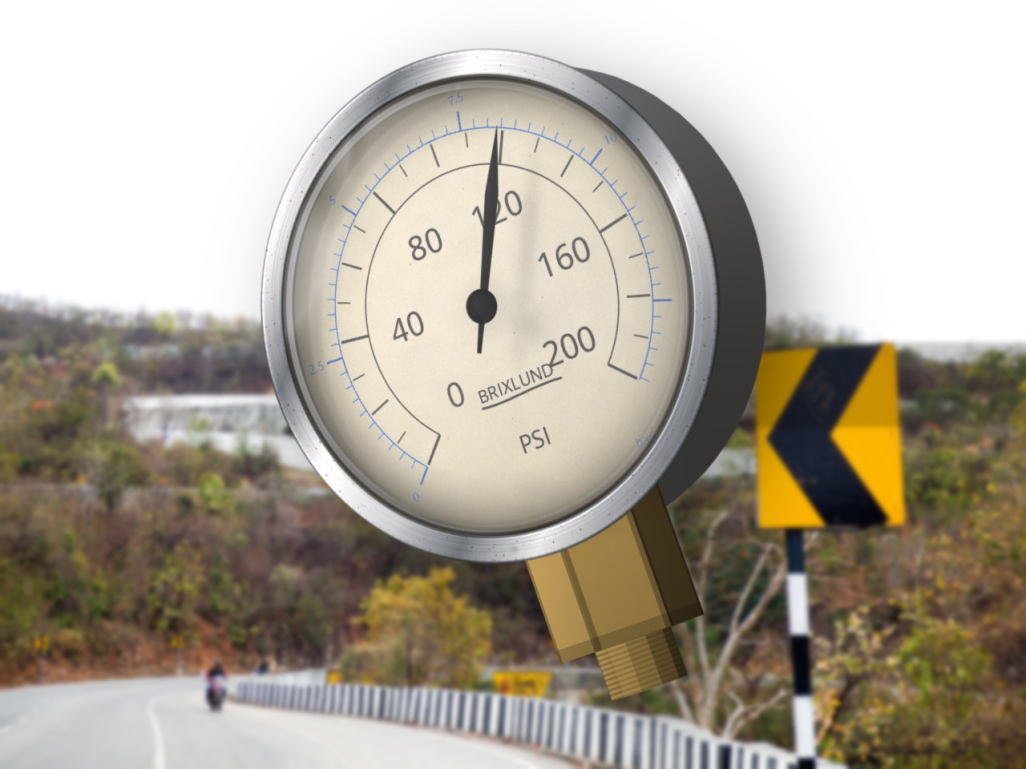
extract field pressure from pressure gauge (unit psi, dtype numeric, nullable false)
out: 120 psi
